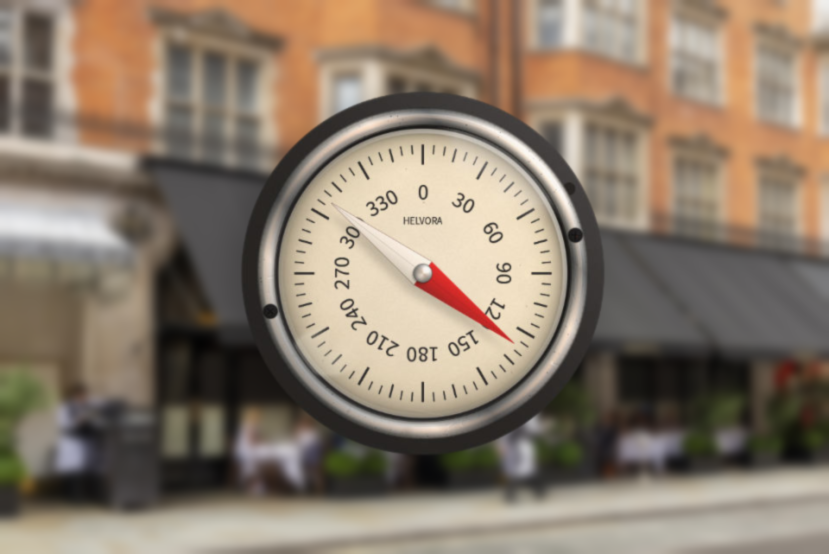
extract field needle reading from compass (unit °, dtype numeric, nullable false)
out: 127.5 °
